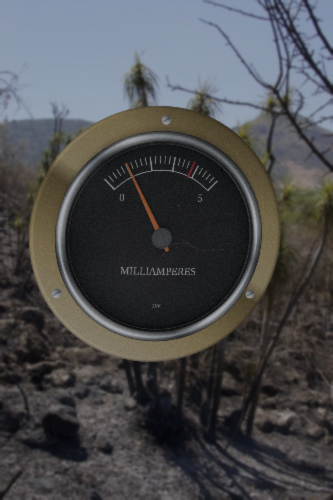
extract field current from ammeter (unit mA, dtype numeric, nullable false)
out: 1 mA
